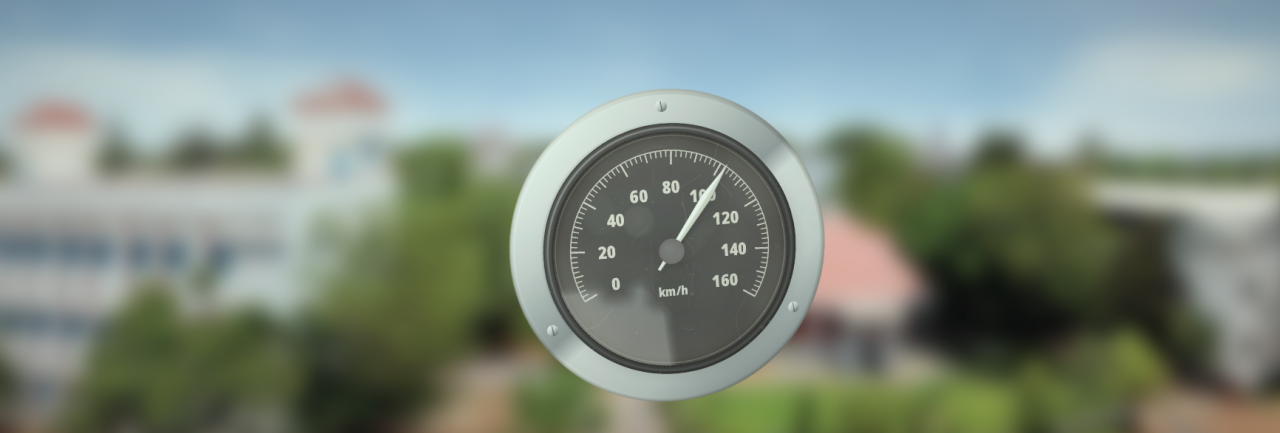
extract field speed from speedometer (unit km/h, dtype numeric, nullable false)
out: 102 km/h
